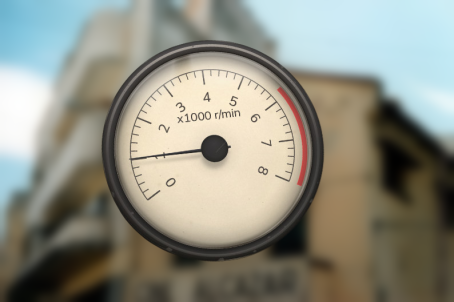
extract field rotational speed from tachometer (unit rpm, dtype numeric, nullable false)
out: 1000 rpm
